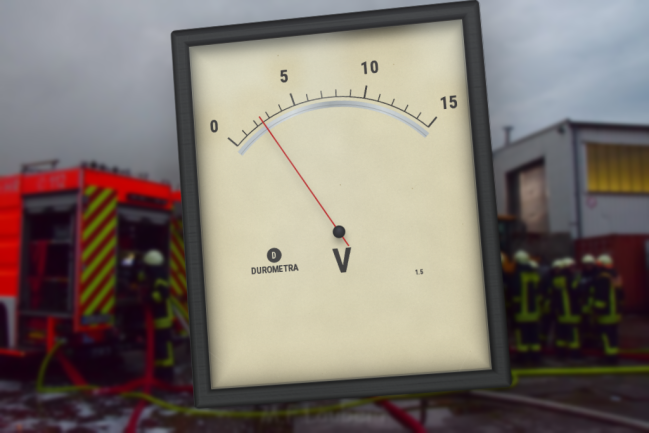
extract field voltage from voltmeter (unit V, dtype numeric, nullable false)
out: 2.5 V
